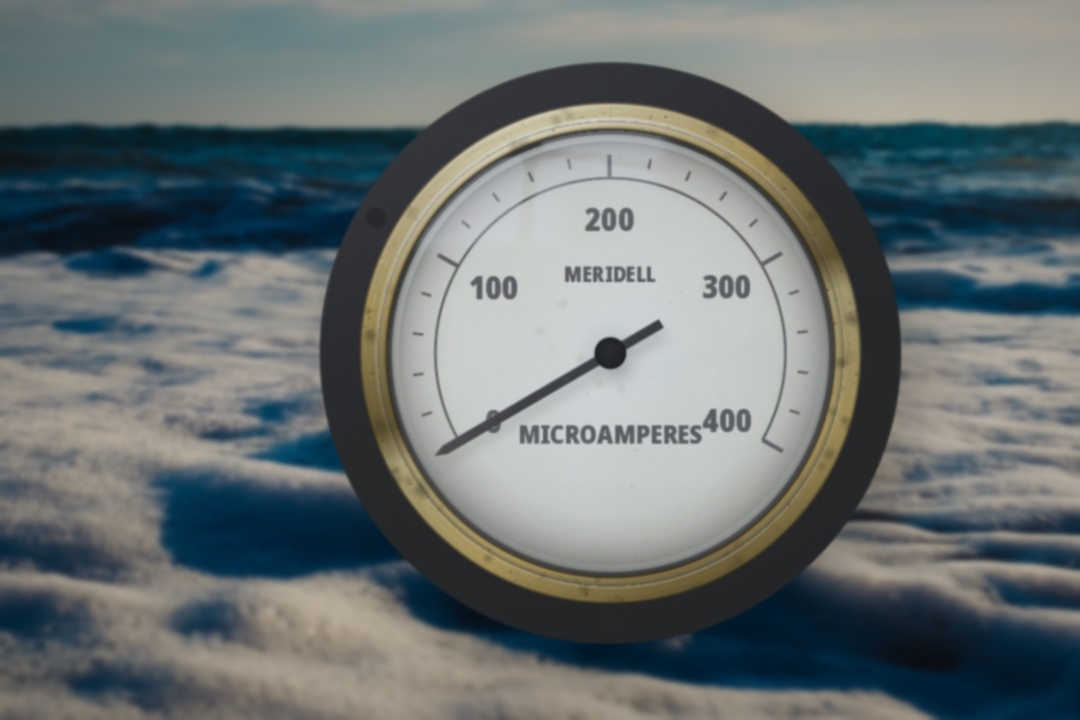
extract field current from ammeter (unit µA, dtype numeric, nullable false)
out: 0 µA
